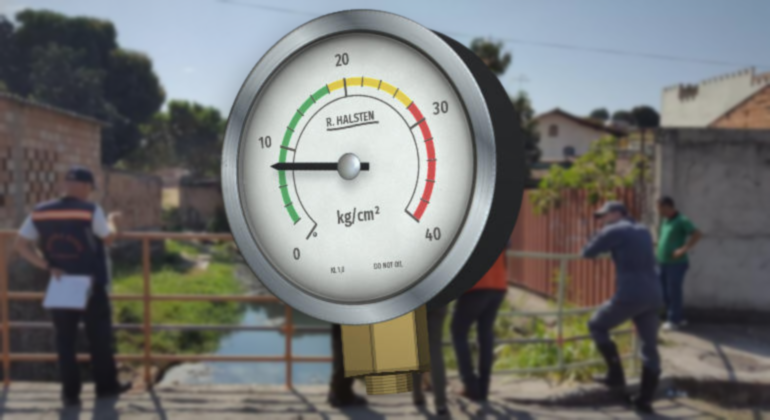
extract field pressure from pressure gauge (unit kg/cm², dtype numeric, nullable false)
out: 8 kg/cm²
